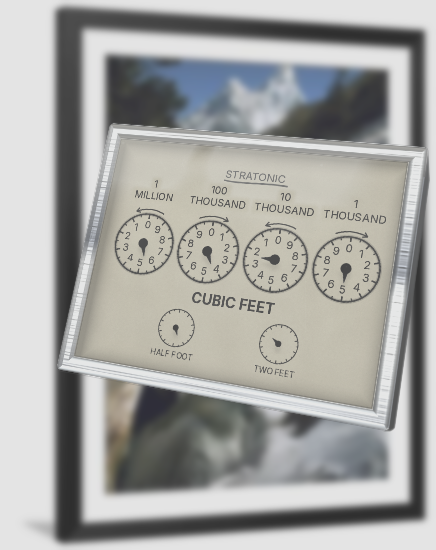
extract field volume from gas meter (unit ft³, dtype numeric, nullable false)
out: 542500 ft³
